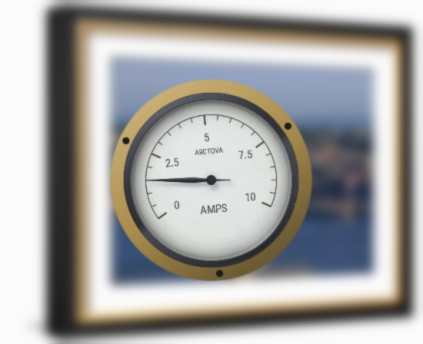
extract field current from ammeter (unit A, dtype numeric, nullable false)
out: 1.5 A
